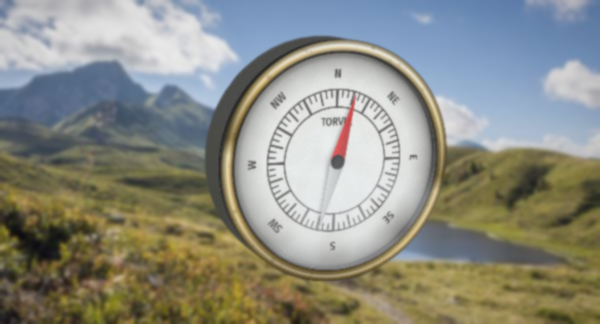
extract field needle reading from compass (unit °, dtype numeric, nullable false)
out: 15 °
